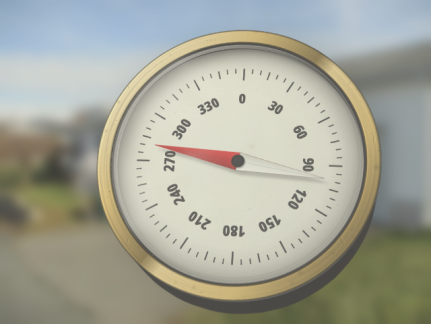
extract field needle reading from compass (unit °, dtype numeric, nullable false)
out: 280 °
